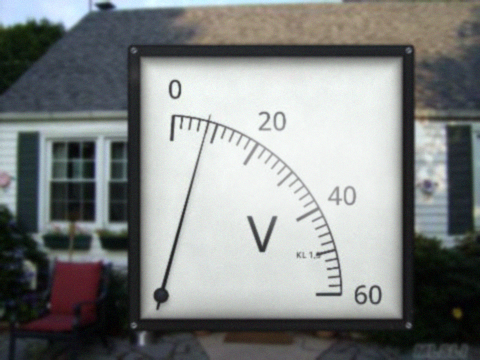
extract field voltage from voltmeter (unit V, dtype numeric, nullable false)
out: 8 V
